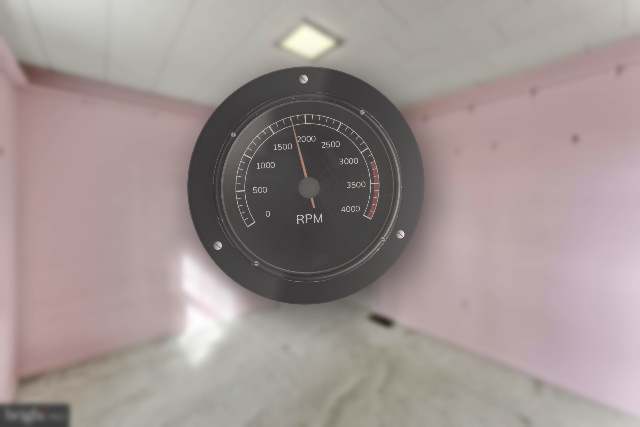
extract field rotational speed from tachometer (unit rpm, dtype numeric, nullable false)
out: 1800 rpm
